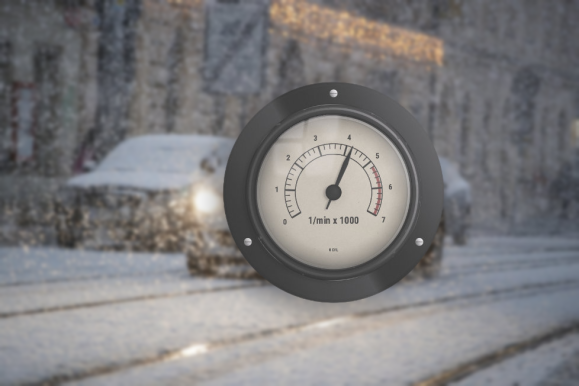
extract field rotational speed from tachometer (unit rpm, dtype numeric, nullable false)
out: 4200 rpm
